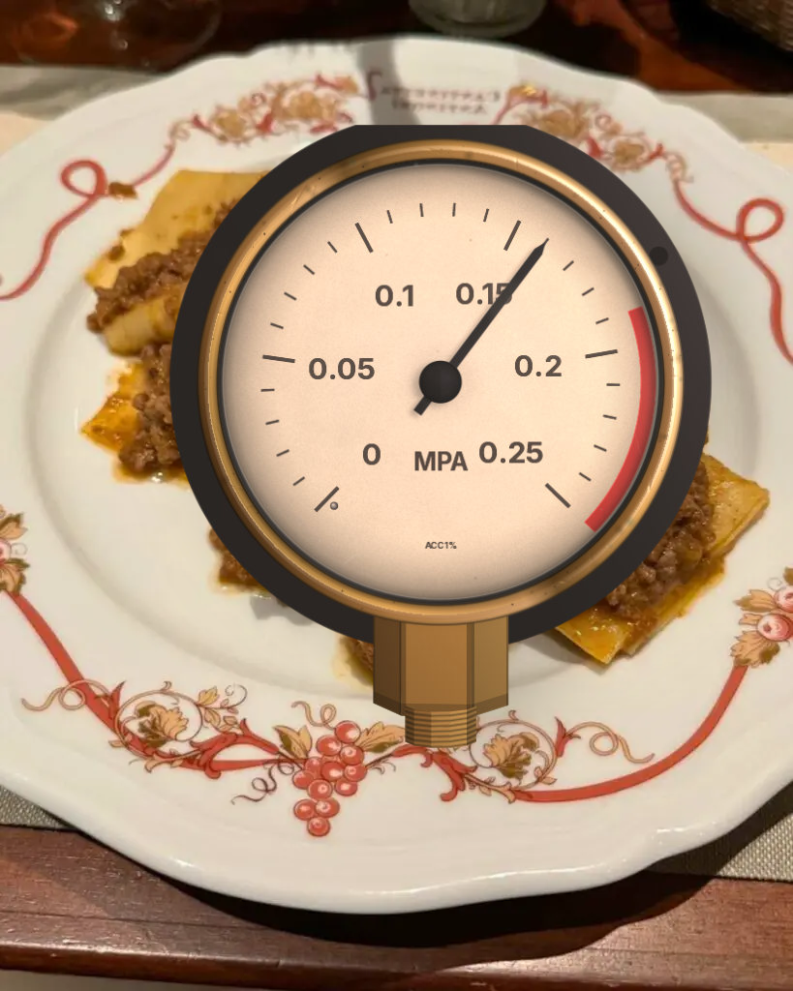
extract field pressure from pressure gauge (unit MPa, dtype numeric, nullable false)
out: 0.16 MPa
